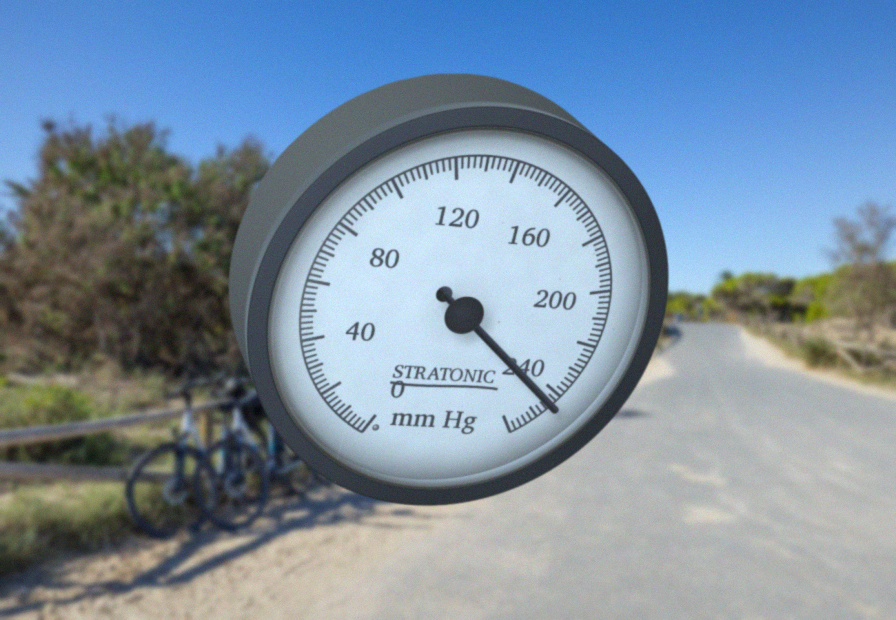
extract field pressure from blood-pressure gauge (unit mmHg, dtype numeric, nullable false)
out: 244 mmHg
